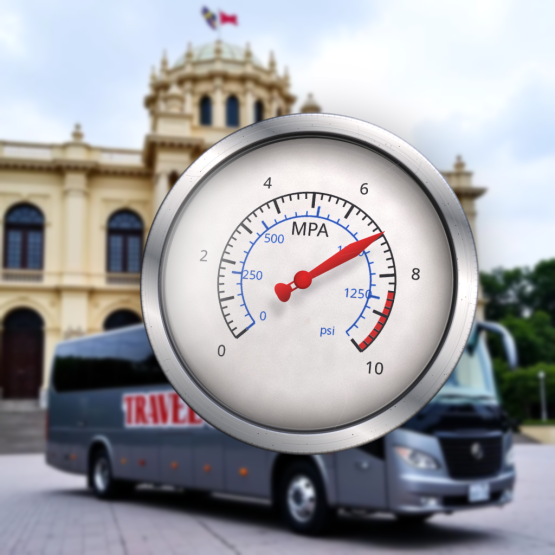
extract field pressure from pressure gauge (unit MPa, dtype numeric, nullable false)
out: 7 MPa
